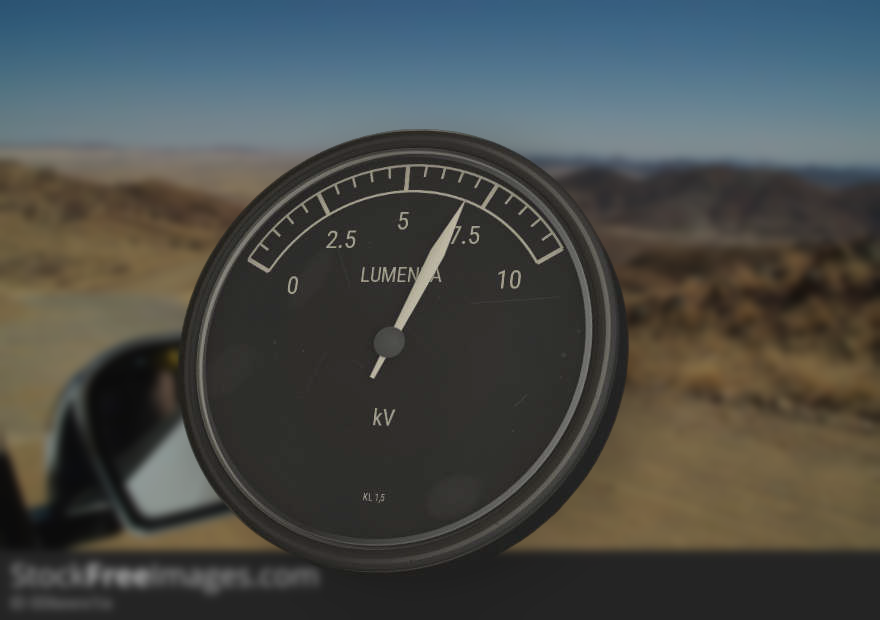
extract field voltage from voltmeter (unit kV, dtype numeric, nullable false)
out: 7 kV
